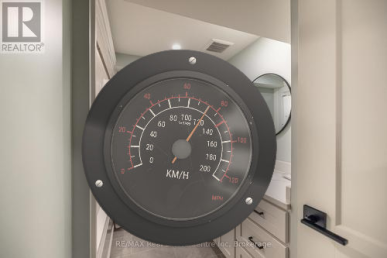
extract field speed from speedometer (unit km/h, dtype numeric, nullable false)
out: 120 km/h
